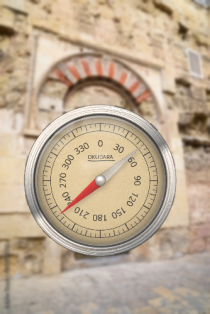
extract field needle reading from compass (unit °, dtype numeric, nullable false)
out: 230 °
